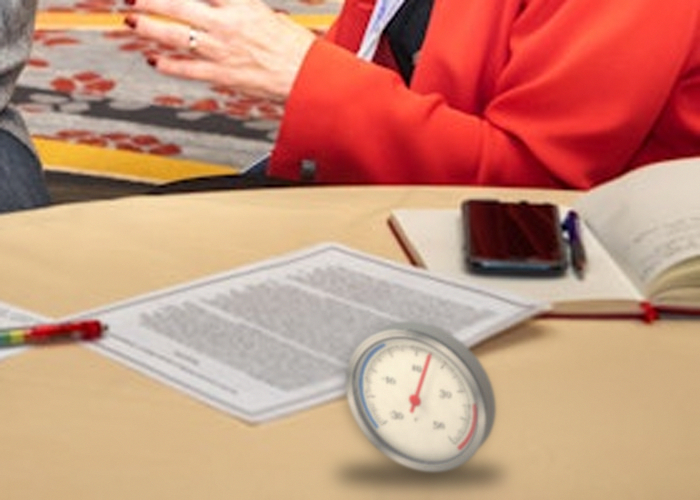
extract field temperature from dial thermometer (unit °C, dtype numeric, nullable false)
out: 15 °C
